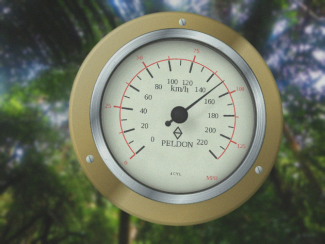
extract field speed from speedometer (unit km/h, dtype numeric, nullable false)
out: 150 km/h
